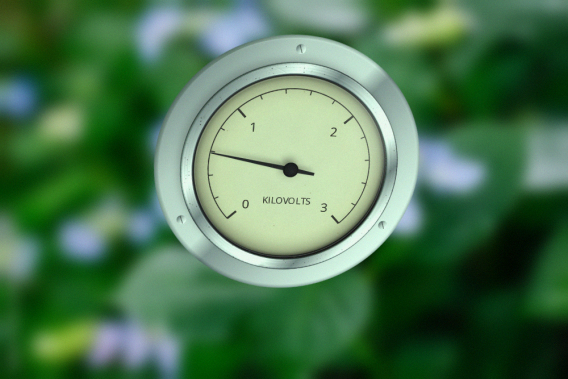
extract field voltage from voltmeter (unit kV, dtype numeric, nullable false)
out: 0.6 kV
